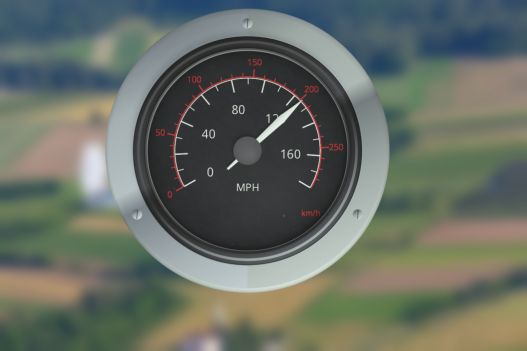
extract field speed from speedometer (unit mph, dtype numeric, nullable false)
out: 125 mph
